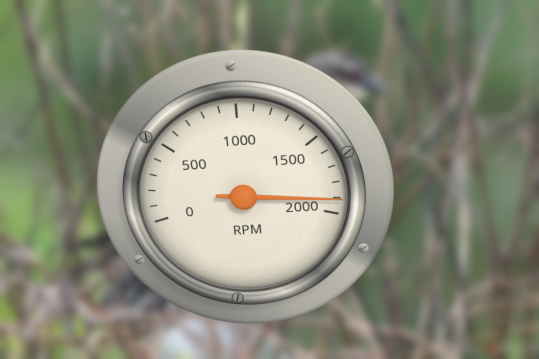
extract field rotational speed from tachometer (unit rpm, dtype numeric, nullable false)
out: 1900 rpm
